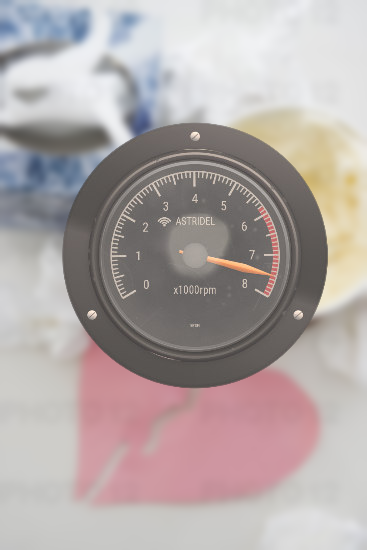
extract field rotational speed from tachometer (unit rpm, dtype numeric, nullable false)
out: 7500 rpm
